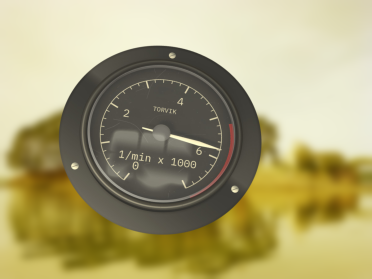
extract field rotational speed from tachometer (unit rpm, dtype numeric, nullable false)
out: 5800 rpm
